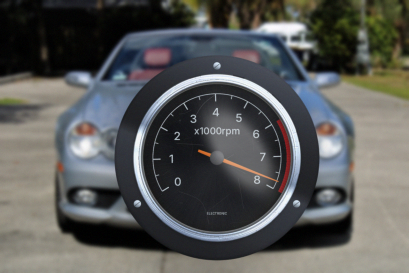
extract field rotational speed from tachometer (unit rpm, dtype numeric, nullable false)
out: 7750 rpm
